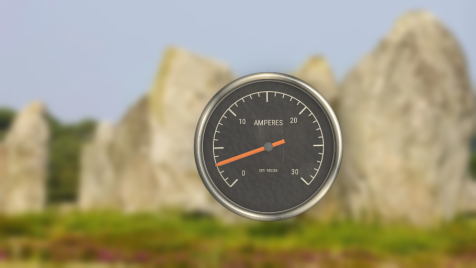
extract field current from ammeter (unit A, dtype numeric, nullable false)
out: 3 A
